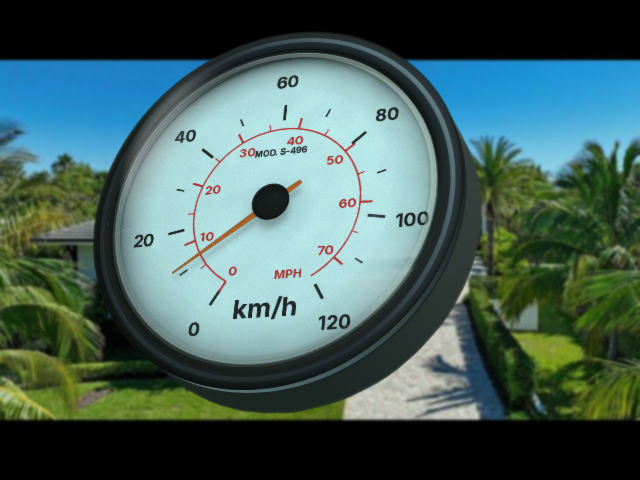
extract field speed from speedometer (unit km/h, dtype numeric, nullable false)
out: 10 km/h
